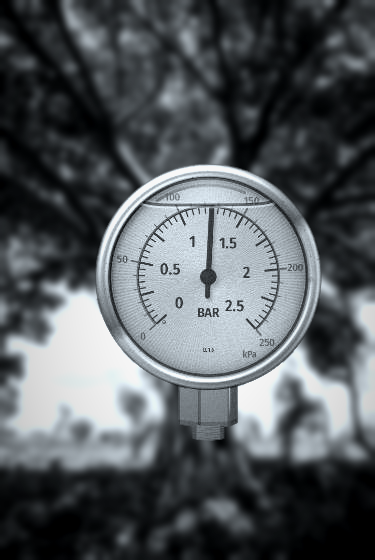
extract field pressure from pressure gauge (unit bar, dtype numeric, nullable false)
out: 1.25 bar
